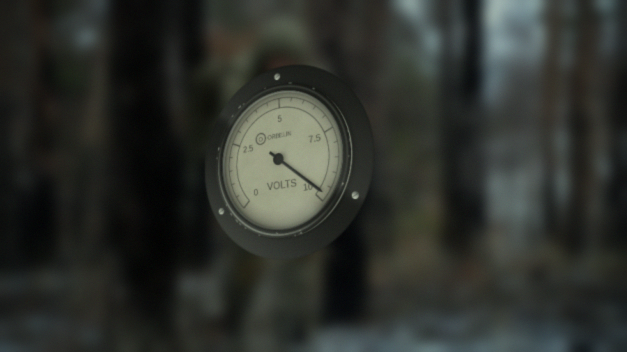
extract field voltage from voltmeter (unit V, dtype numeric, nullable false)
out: 9.75 V
